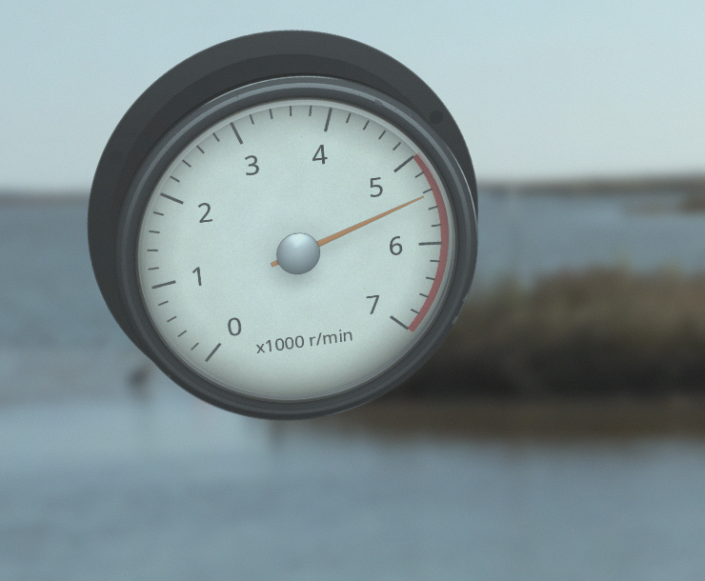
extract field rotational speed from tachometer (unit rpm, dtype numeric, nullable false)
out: 5400 rpm
